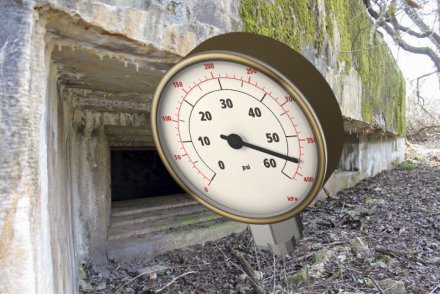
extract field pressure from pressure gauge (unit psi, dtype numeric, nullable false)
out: 55 psi
